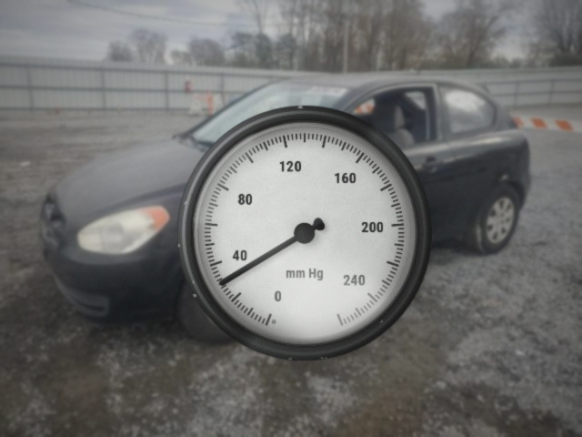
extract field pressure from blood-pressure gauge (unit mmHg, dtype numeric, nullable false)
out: 30 mmHg
